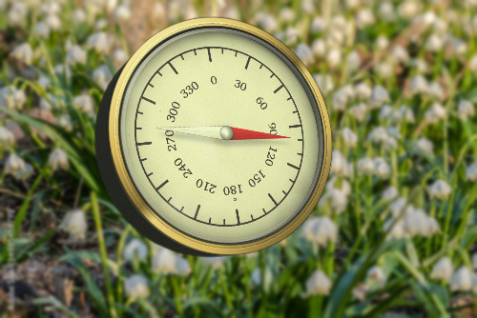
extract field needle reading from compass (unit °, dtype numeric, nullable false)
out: 100 °
